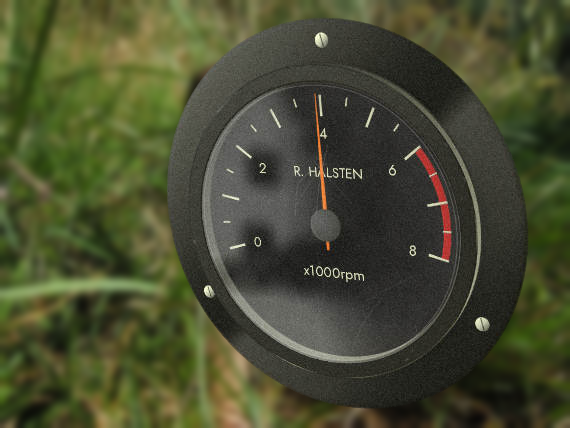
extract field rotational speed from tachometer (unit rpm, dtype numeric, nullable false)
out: 4000 rpm
